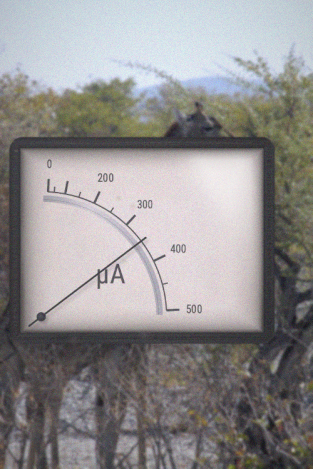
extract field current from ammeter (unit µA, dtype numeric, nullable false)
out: 350 µA
